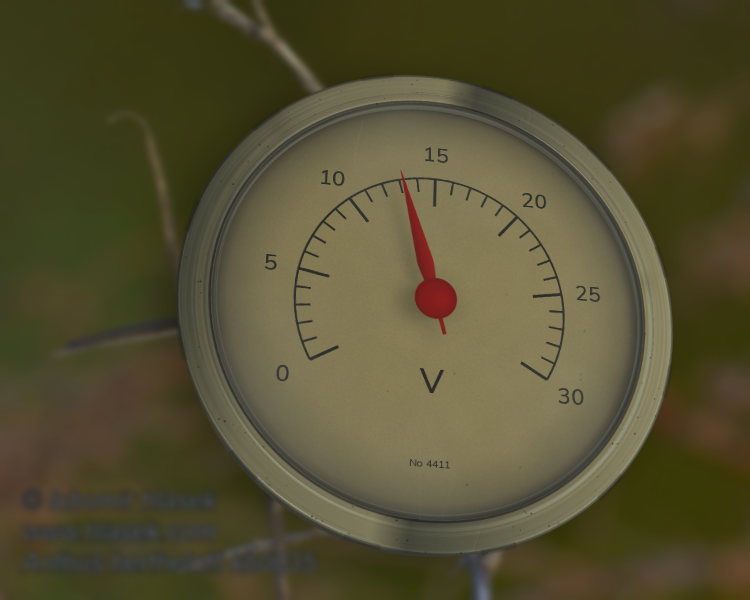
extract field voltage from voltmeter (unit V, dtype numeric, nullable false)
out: 13 V
